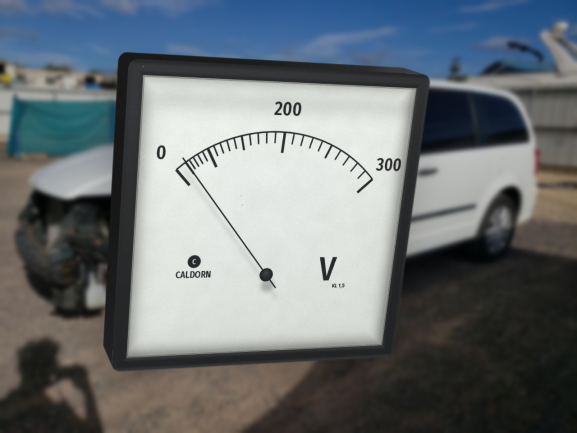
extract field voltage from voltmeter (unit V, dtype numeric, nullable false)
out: 50 V
